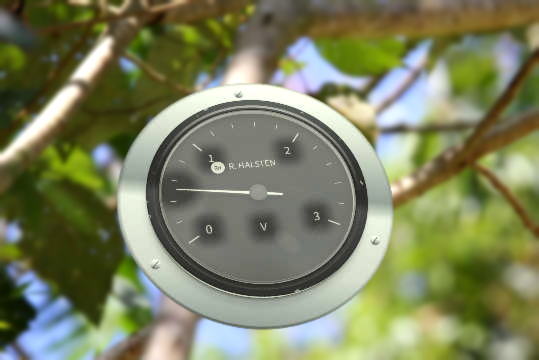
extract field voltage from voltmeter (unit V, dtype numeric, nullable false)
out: 0.5 V
